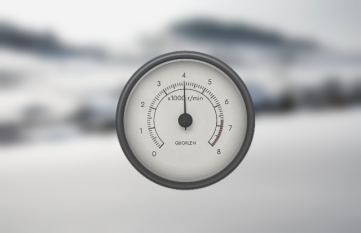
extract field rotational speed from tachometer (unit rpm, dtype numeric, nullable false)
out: 4000 rpm
